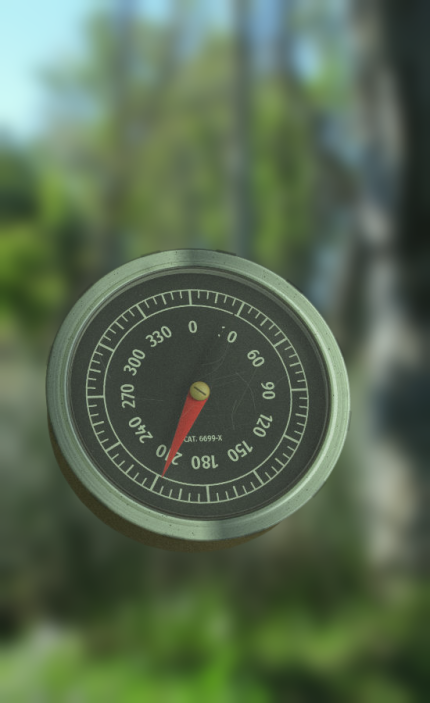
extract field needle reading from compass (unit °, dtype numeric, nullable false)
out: 207.5 °
